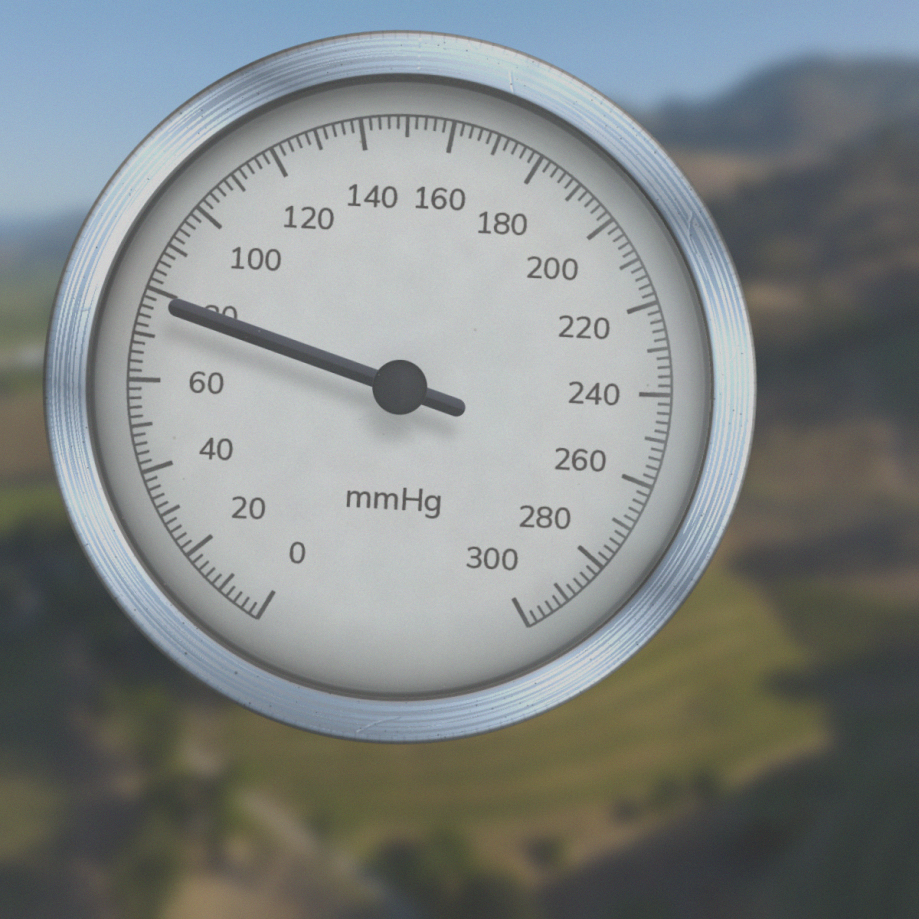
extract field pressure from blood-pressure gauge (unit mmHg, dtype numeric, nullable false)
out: 78 mmHg
